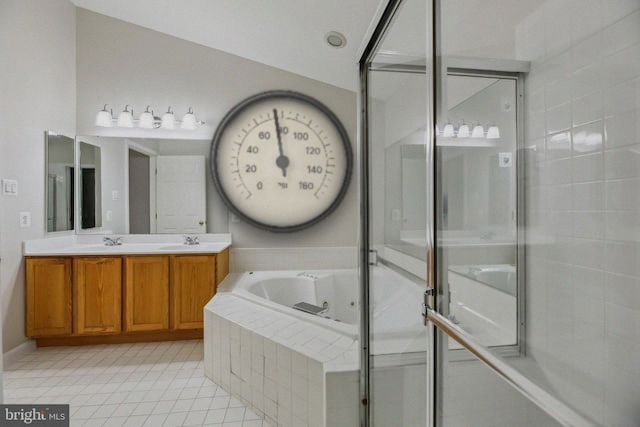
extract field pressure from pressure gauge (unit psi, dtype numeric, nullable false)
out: 75 psi
